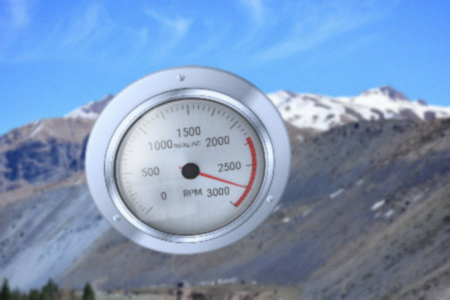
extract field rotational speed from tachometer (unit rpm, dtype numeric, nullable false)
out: 2750 rpm
